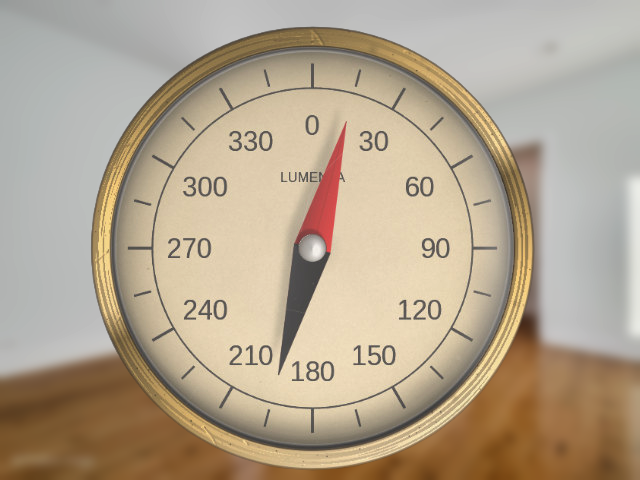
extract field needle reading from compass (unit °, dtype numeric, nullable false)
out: 15 °
